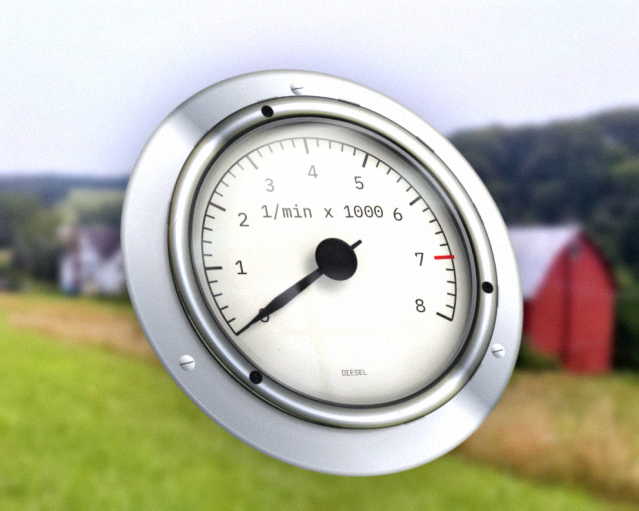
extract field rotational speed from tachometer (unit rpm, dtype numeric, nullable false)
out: 0 rpm
